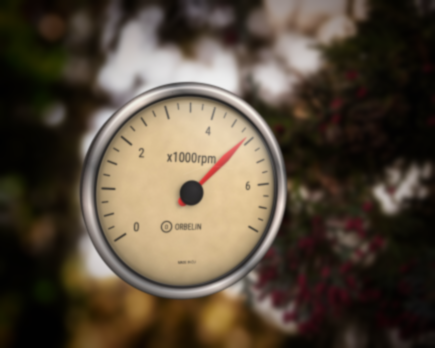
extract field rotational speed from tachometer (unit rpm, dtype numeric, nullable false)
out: 4875 rpm
